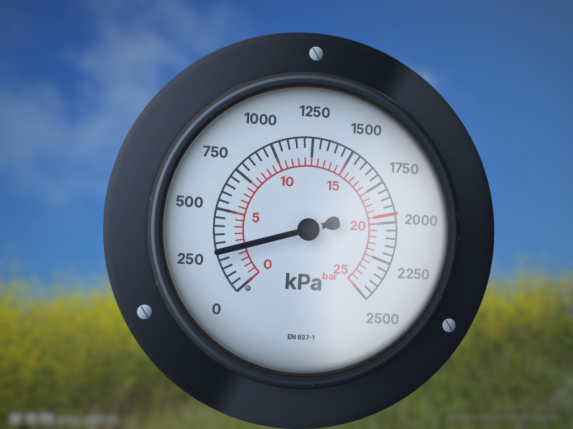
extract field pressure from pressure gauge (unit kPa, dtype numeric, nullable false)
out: 250 kPa
